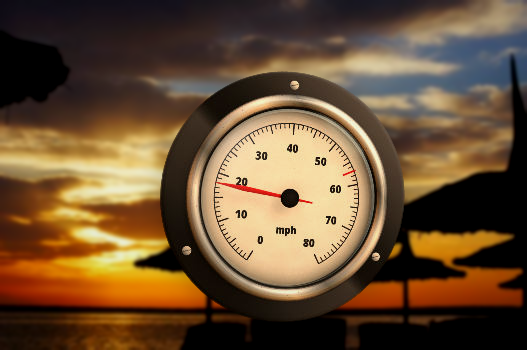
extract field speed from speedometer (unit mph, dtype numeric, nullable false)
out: 18 mph
